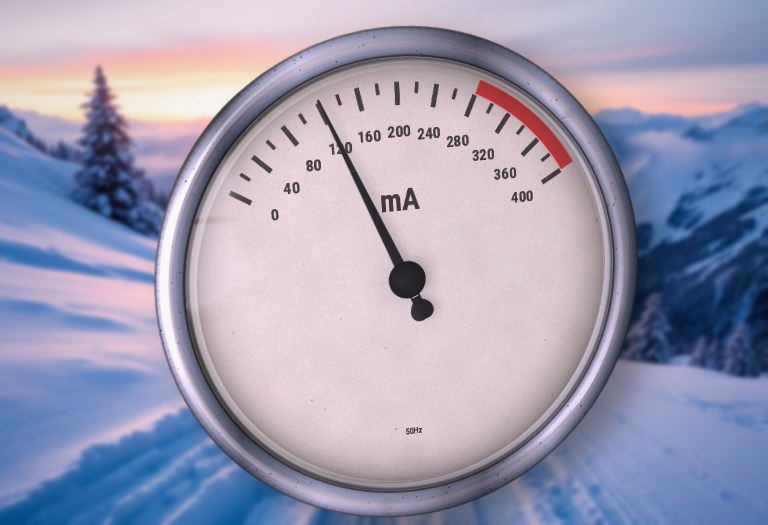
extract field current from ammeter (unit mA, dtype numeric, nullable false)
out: 120 mA
